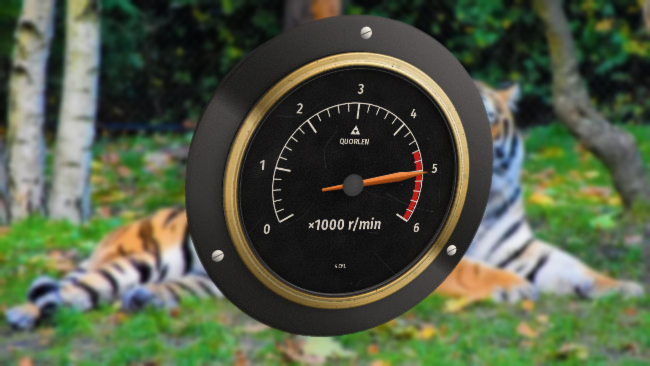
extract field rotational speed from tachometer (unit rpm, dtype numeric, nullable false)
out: 5000 rpm
